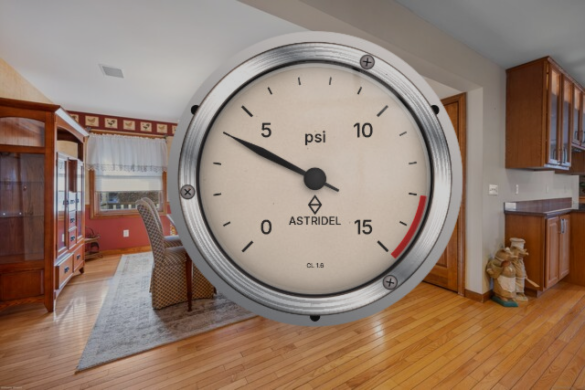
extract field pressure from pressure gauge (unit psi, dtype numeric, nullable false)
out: 4 psi
